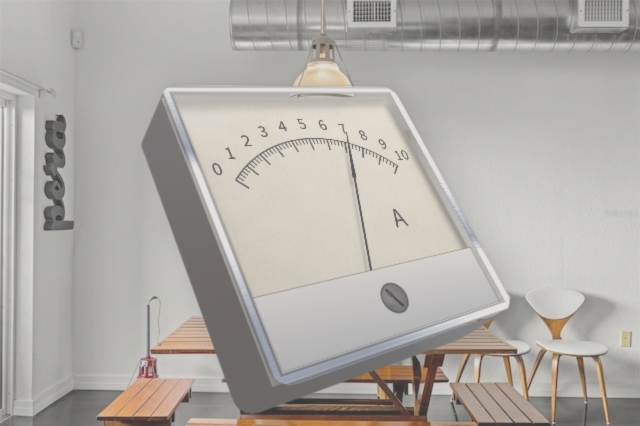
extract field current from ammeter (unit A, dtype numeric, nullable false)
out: 7 A
